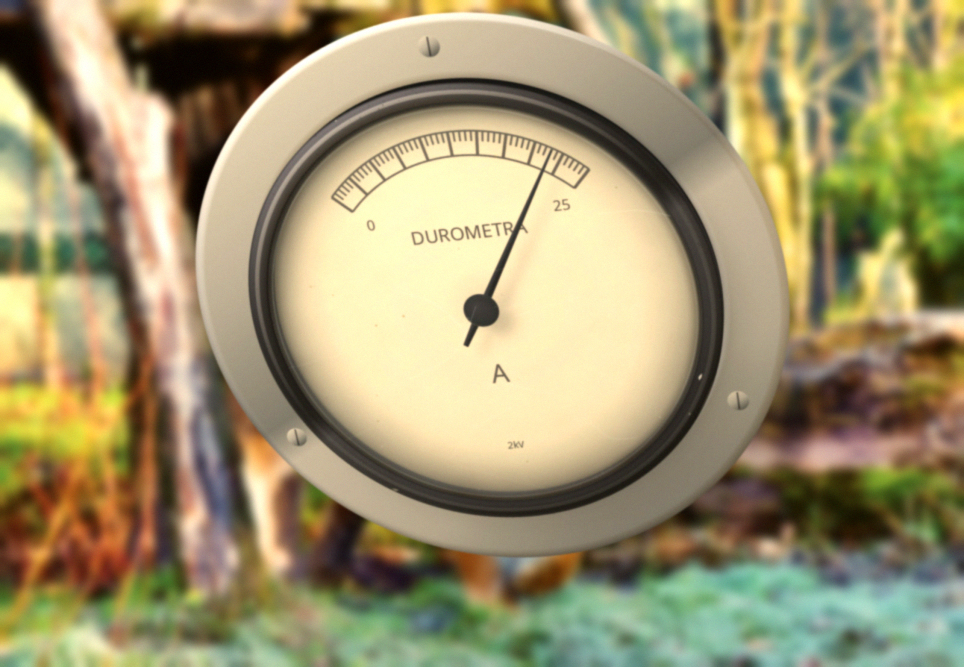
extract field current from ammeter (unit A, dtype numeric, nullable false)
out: 21.5 A
